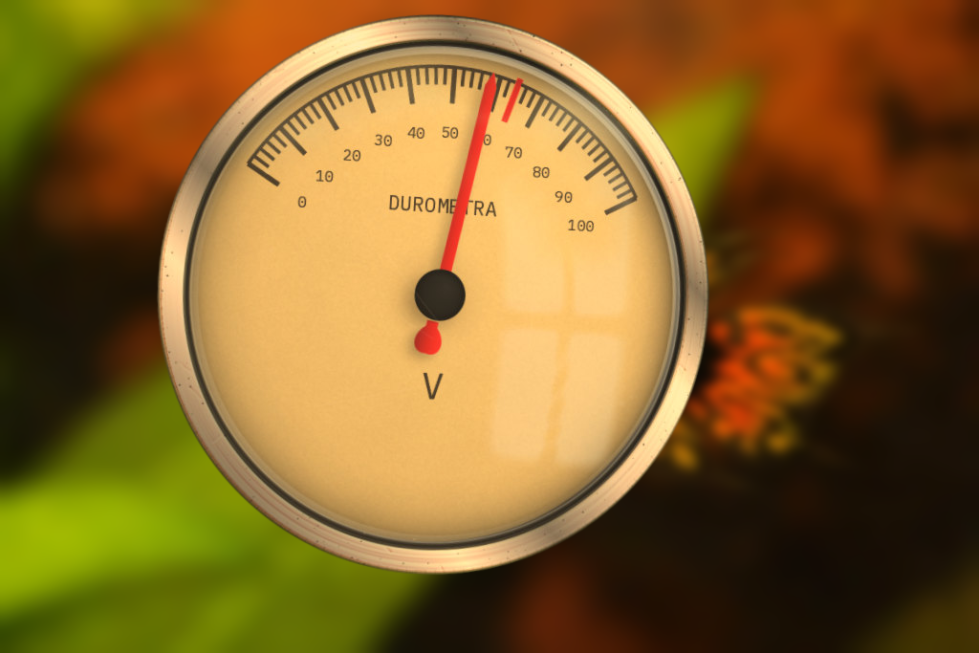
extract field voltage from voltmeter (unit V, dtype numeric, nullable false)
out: 58 V
